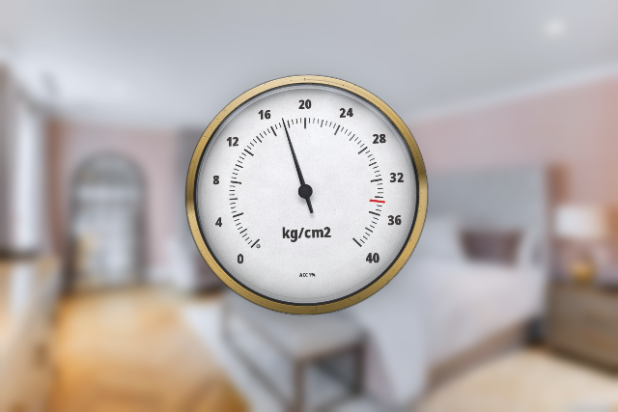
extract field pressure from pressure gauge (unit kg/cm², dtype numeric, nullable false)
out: 17.5 kg/cm²
